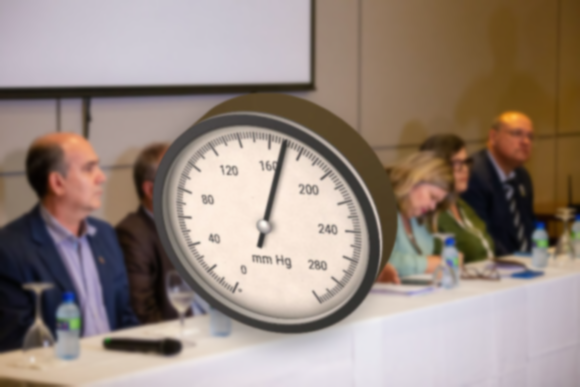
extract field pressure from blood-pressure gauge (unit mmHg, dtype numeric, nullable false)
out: 170 mmHg
